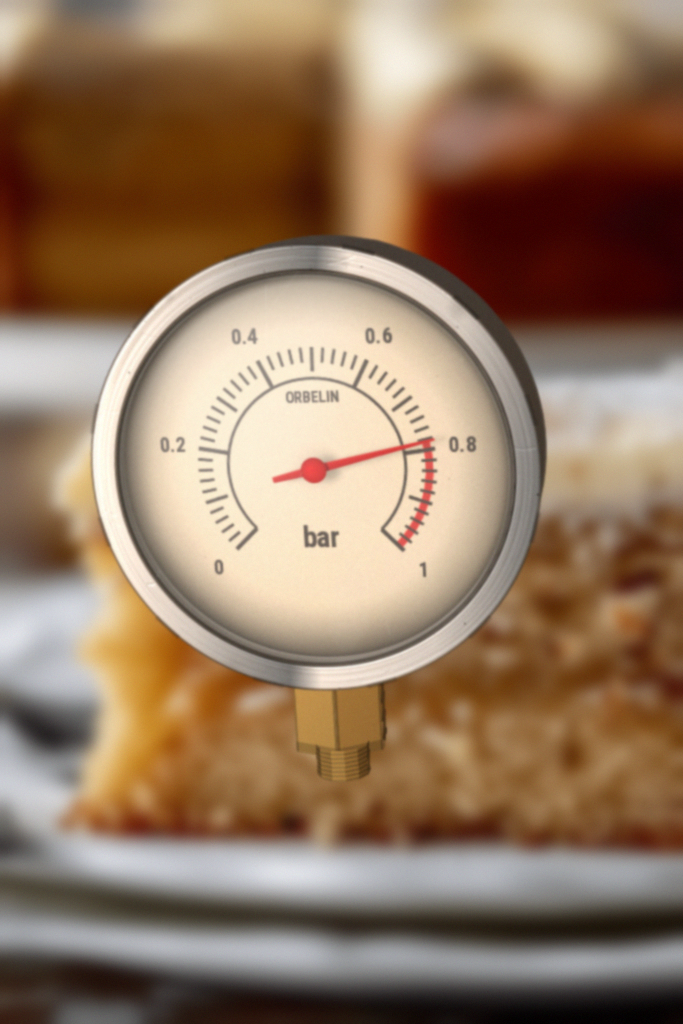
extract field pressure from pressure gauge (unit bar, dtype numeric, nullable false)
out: 0.78 bar
